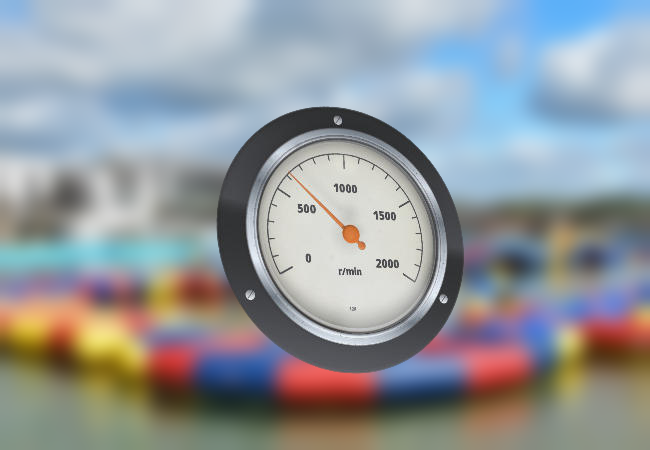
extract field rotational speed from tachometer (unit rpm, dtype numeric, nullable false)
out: 600 rpm
